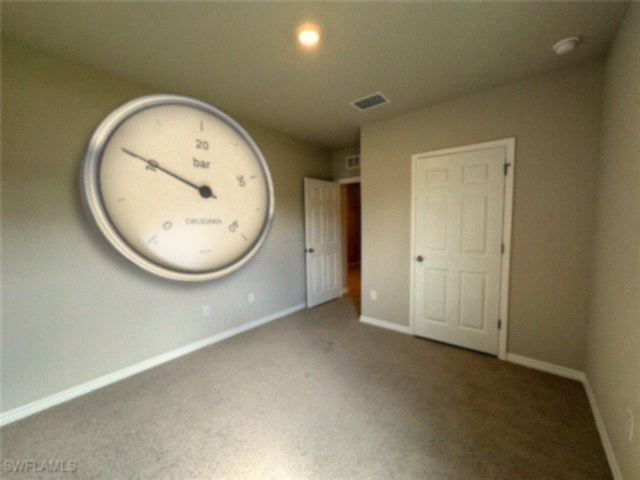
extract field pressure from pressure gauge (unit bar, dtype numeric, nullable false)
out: 10 bar
